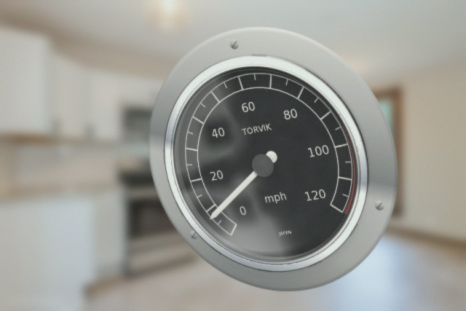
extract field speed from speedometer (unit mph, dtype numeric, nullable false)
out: 7.5 mph
